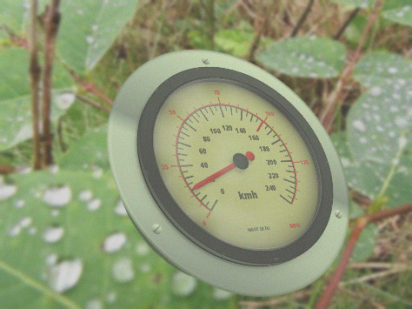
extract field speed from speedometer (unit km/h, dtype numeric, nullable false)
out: 20 km/h
